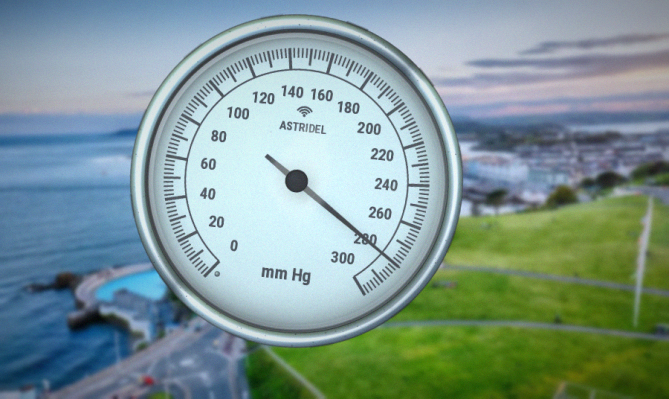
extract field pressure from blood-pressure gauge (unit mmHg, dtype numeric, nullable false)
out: 280 mmHg
